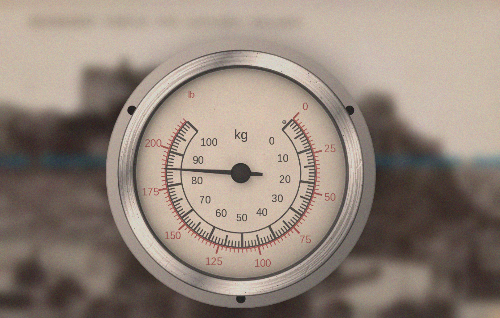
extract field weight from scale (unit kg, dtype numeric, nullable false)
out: 85 kg
